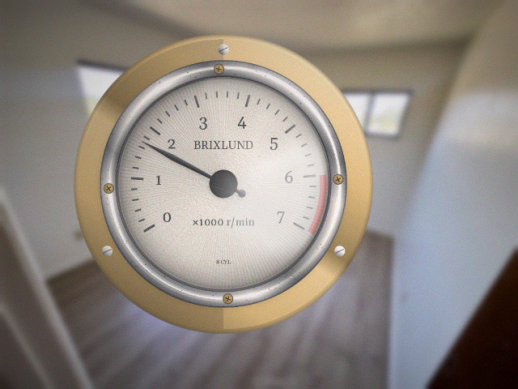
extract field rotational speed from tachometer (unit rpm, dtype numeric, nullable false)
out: 1700 rpm
